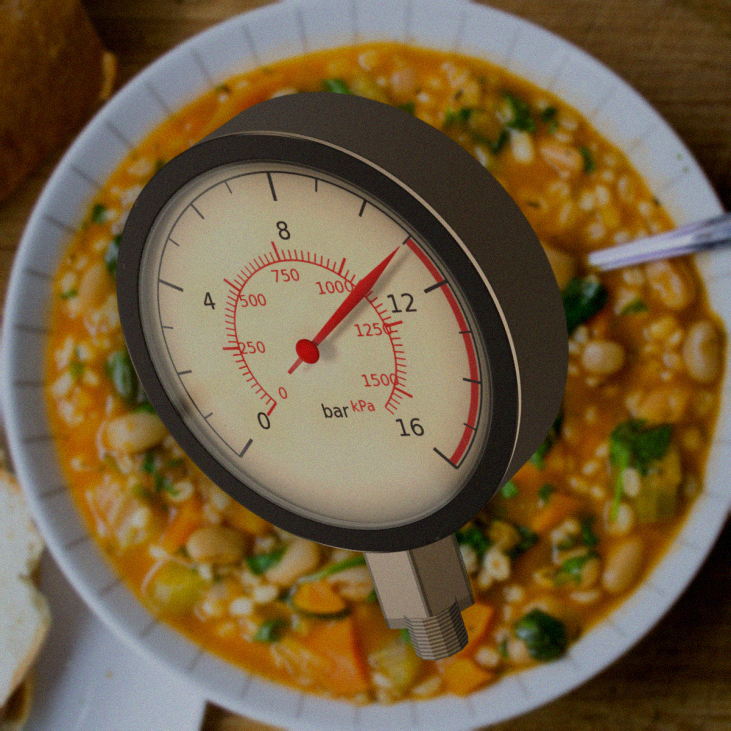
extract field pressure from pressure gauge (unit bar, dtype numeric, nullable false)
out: 11 bar
